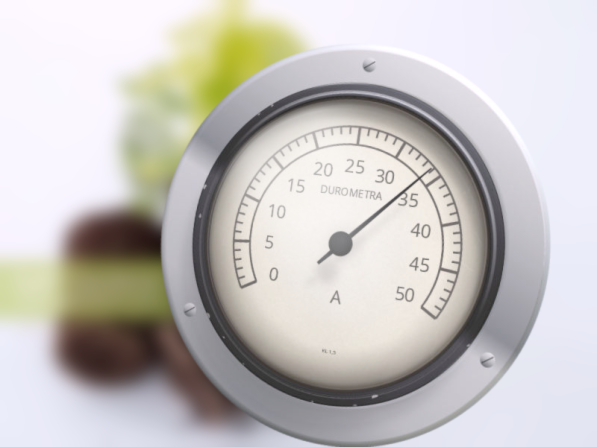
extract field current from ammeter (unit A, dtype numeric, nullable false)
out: 34 A
